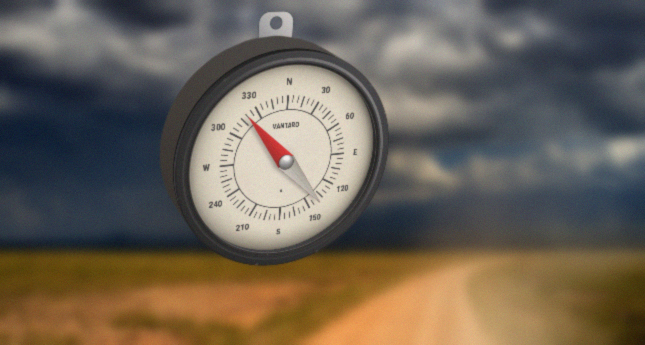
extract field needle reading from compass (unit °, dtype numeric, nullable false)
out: 320 °
